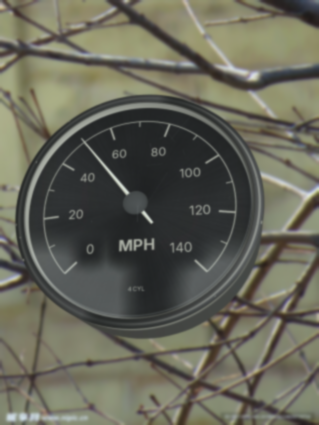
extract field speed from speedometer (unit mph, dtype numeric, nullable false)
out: 50 mph
